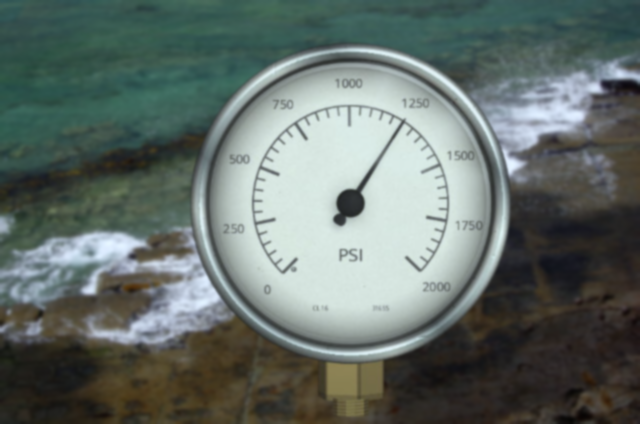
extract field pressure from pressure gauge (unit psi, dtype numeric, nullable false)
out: 1250 psi
